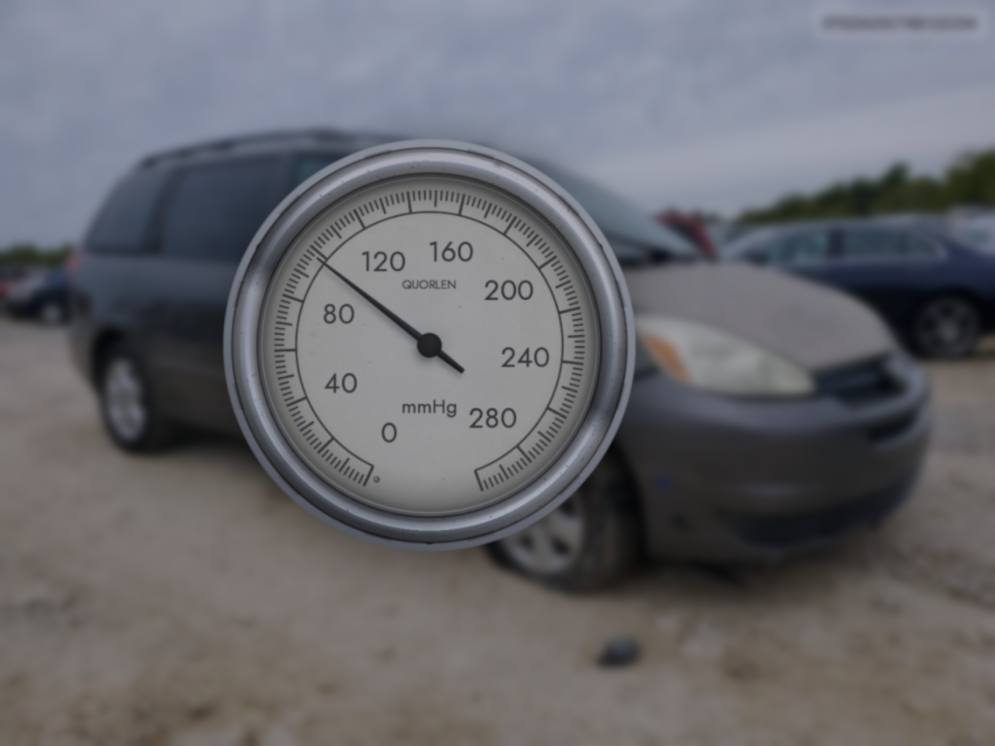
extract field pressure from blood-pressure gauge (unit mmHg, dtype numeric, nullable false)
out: 98 mmHg
